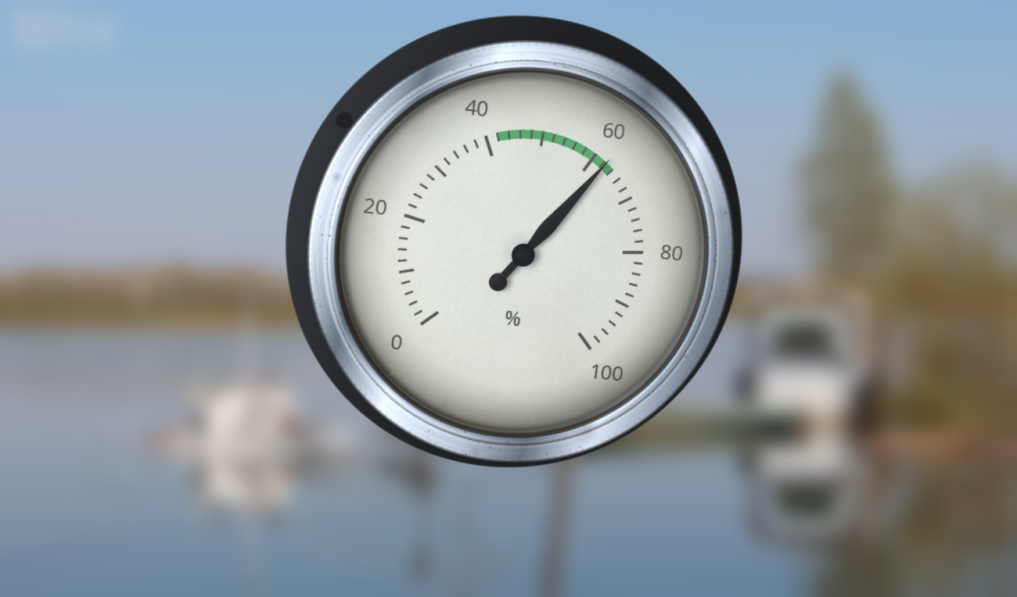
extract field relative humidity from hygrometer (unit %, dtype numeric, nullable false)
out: 62 %
